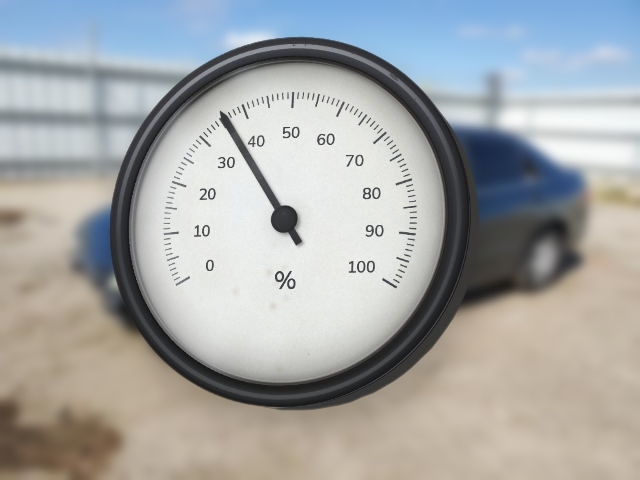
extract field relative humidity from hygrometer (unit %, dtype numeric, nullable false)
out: 36 %
